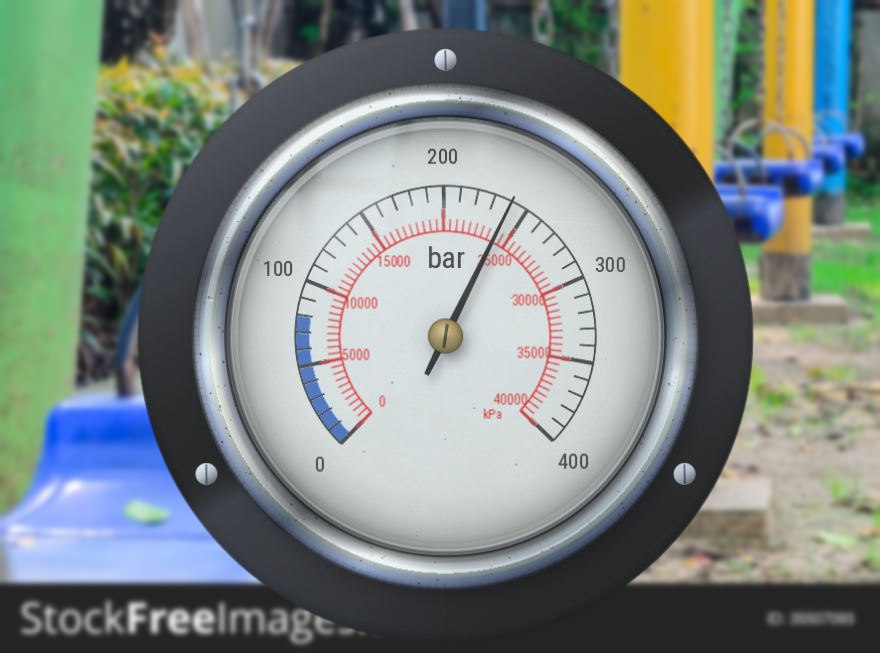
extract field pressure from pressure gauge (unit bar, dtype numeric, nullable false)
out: 240 bar
